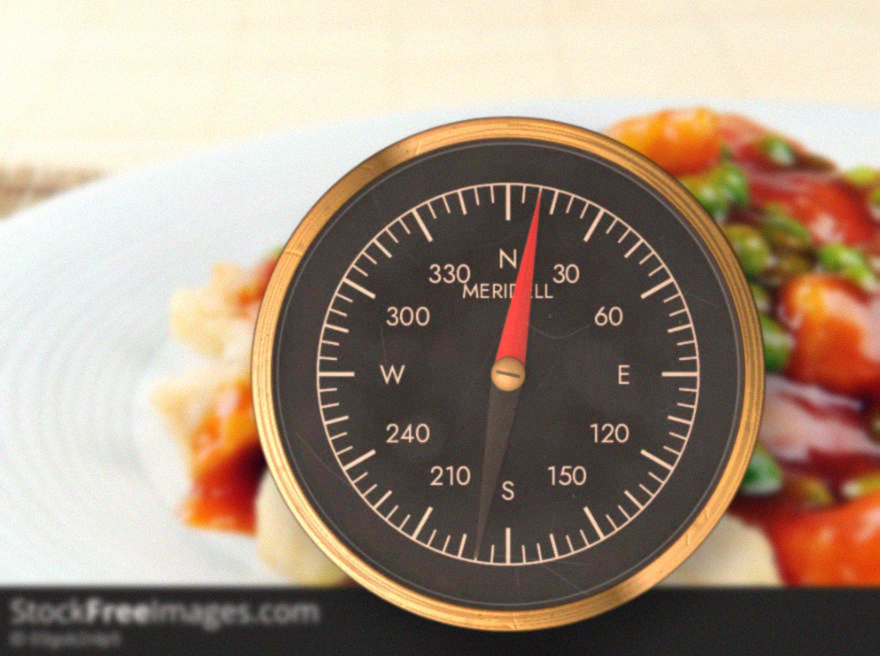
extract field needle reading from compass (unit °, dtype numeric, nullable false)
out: 10 °
